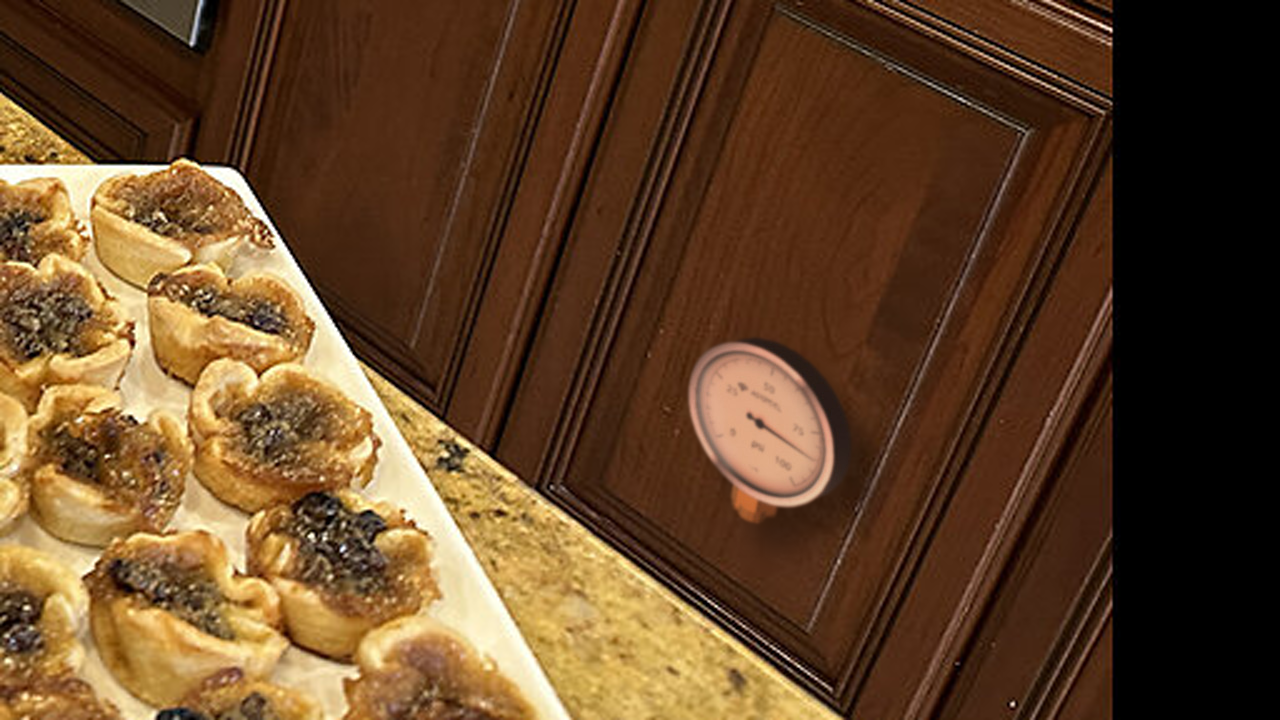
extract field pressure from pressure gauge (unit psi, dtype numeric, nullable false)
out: 85 psi
